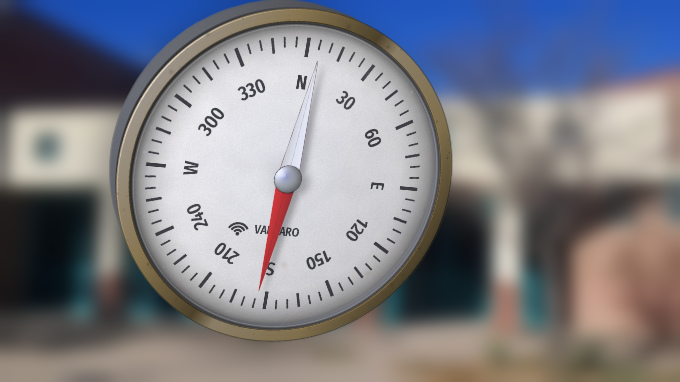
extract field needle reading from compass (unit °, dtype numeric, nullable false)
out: 185 °
